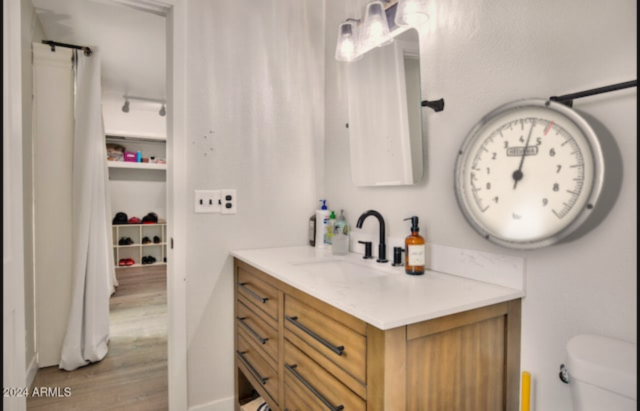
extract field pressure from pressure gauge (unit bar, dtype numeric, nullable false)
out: 4.5 bar
